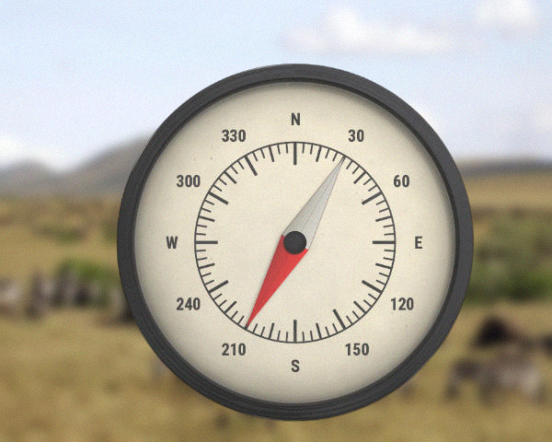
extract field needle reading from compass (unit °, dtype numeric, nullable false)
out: 210 °
